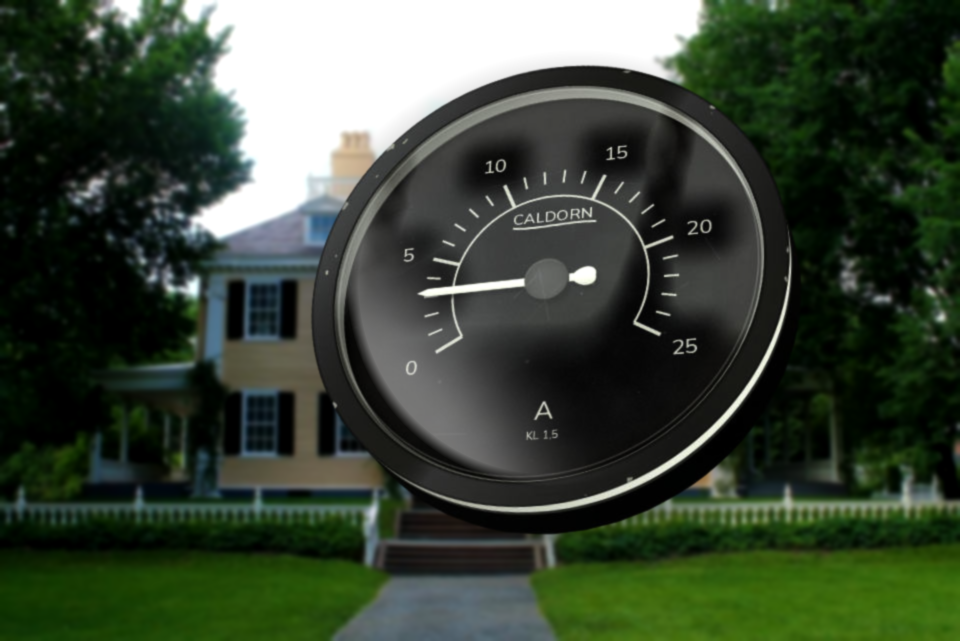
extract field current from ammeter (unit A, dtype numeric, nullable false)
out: 3 A
